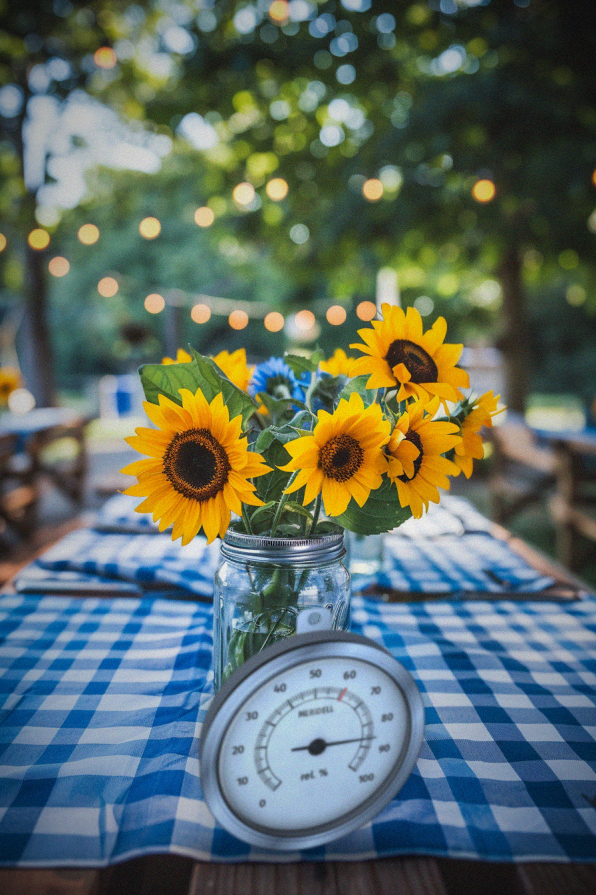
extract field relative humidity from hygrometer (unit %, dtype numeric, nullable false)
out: 85 %
